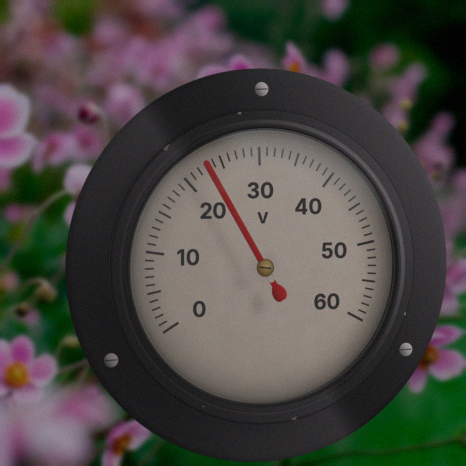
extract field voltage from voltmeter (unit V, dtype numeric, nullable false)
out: 23 V
